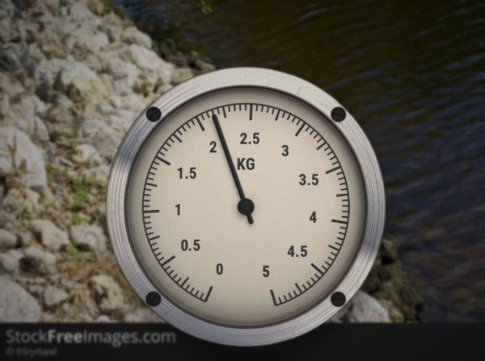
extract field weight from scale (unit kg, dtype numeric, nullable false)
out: 2.15 kg
